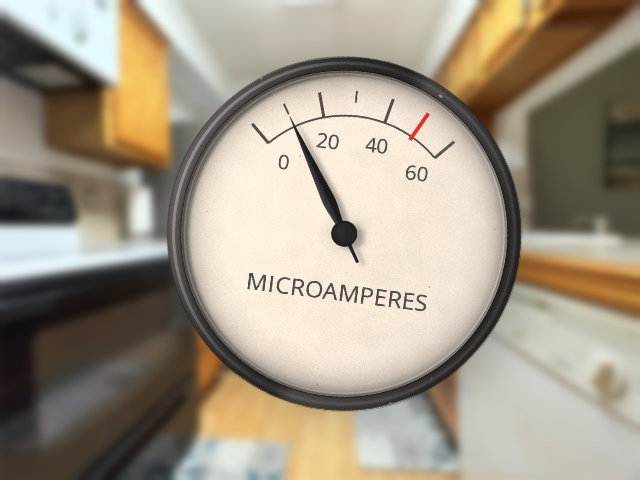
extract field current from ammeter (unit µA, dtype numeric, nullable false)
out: 10 µA
